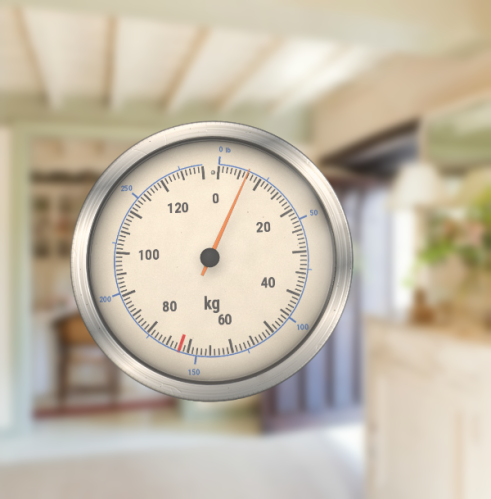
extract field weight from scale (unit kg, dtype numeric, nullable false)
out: 7 kg
